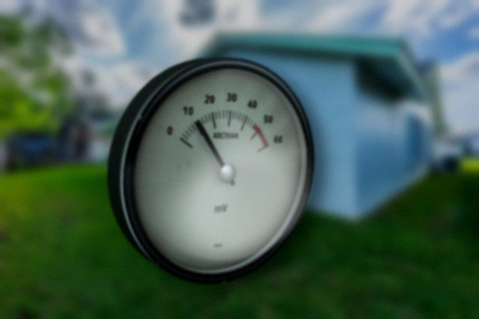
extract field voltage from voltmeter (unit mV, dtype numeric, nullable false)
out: 10 mV
